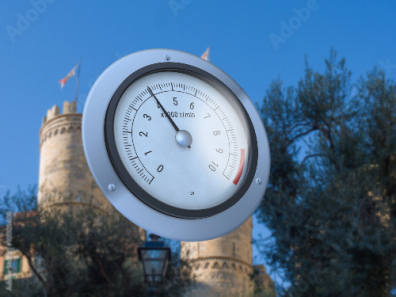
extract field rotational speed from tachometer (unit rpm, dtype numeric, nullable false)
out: 4000 rpm
